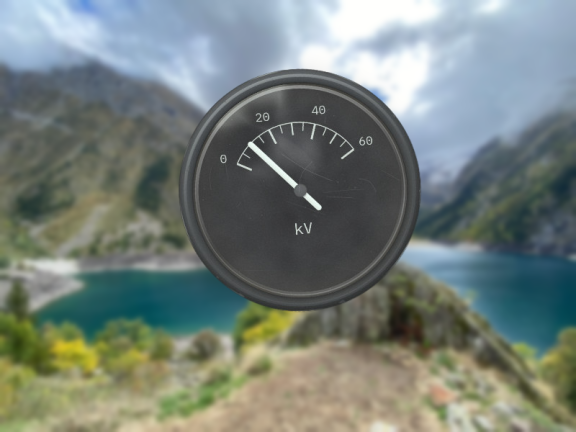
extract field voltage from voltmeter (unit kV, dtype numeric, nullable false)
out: 10 kV
